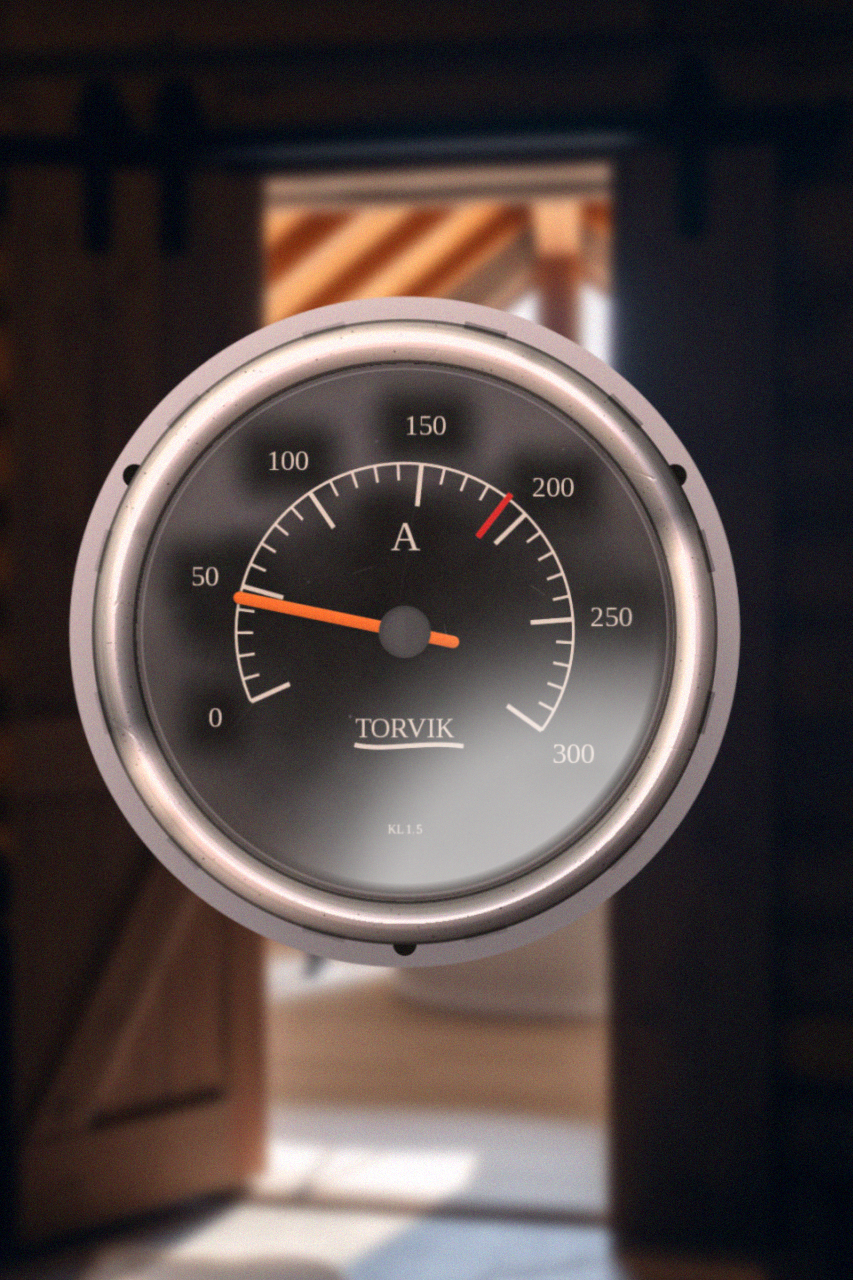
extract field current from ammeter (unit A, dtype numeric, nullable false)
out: 45 A
